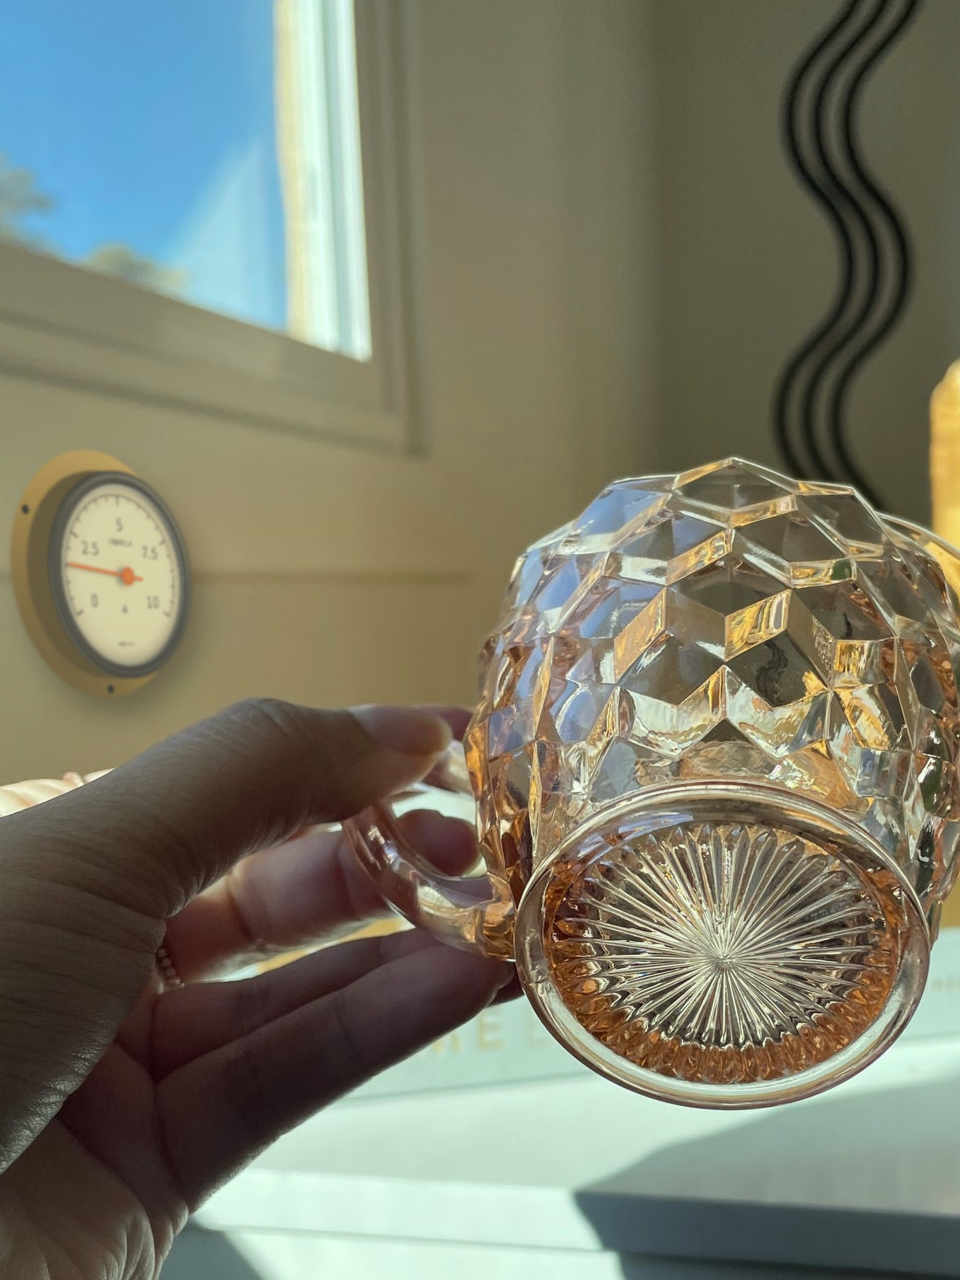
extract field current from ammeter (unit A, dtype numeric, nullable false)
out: 1.5 A
